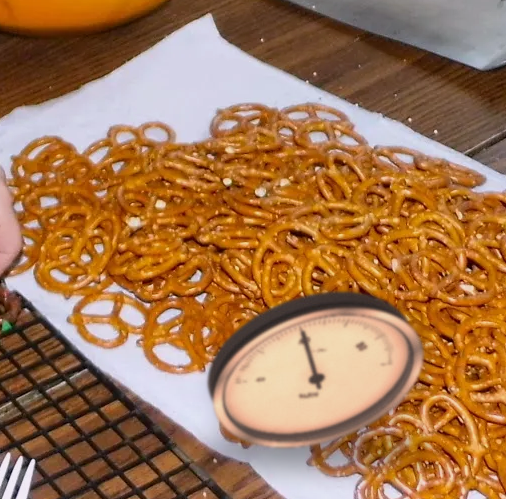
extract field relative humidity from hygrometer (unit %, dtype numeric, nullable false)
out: 40 %
